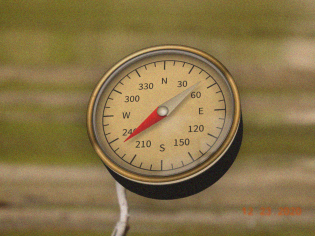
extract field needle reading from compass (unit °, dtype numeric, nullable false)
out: 230 °
